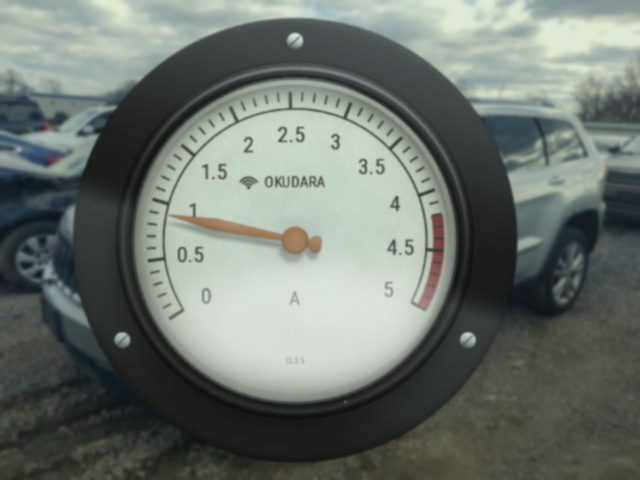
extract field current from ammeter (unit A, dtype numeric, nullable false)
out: 0.9 A
